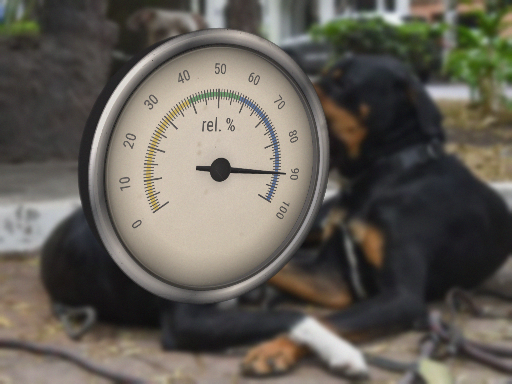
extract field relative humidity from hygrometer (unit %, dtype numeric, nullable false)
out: 90 %
